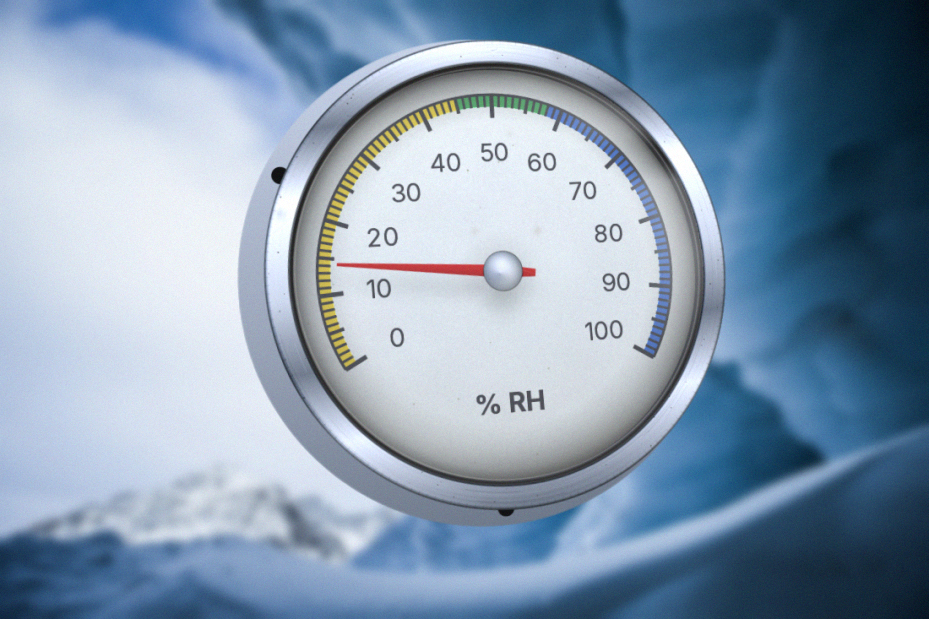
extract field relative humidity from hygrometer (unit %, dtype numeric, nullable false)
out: 14 %
